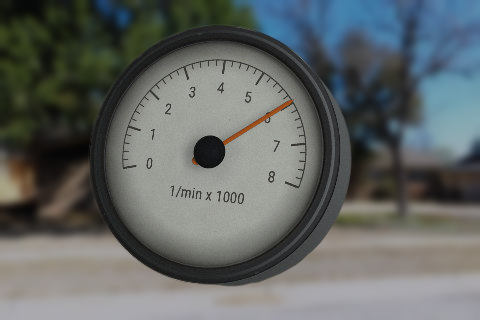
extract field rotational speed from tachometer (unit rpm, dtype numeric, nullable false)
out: 6000 rpm
